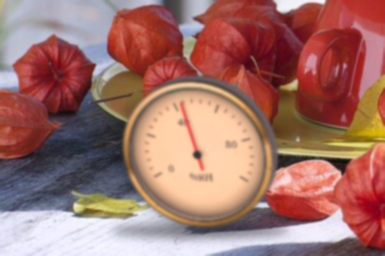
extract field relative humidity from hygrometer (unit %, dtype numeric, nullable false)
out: 44 %
